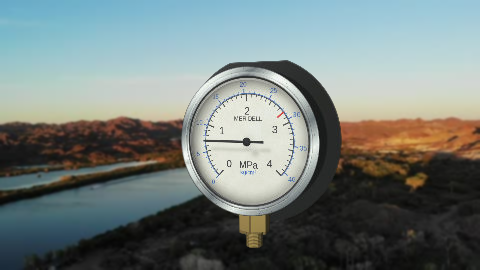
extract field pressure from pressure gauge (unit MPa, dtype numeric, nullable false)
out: 0.7 MPa
